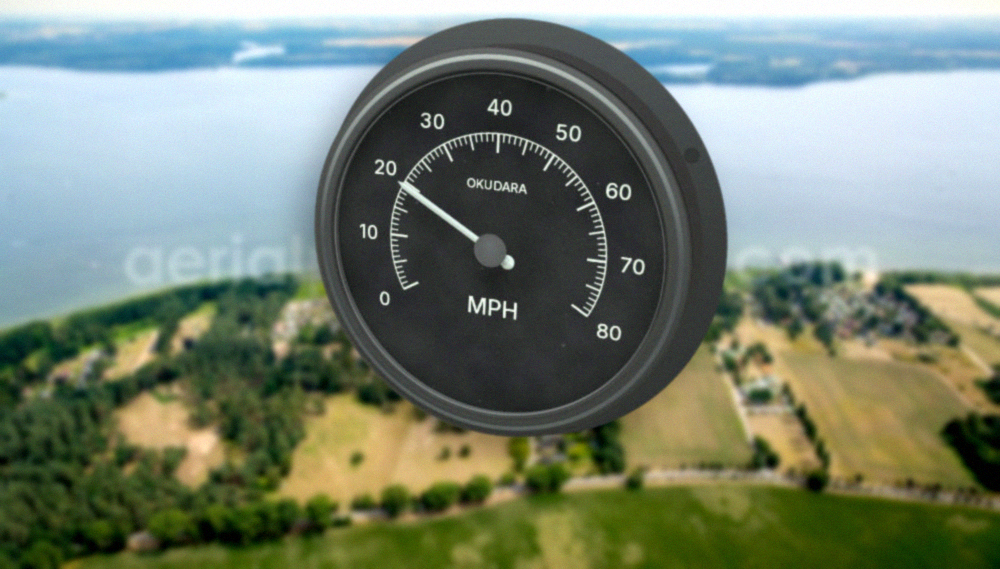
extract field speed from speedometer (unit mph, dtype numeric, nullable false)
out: 20 mph
